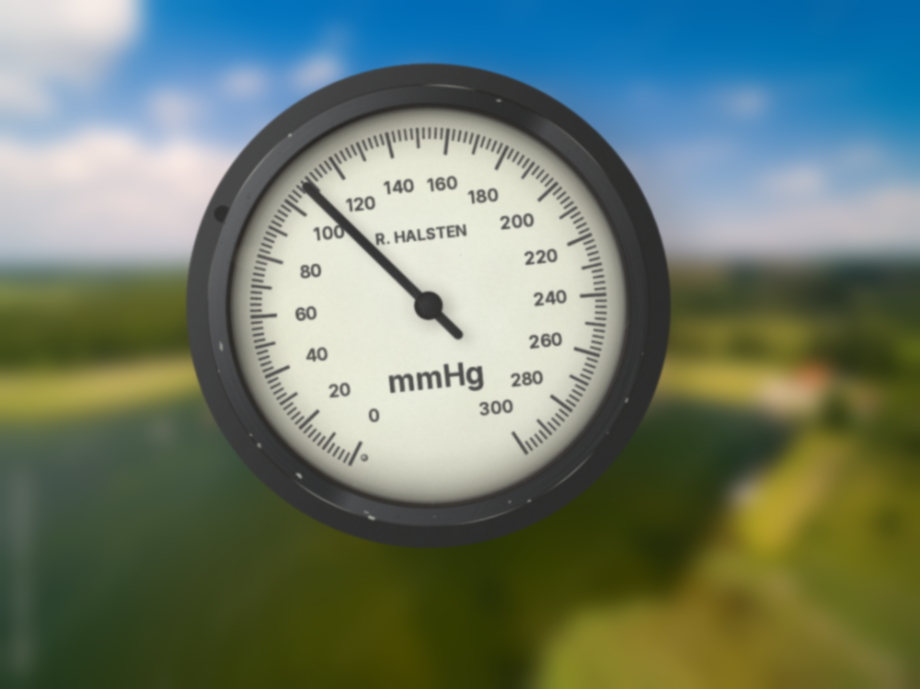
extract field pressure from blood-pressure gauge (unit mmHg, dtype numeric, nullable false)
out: 108 mmHg
